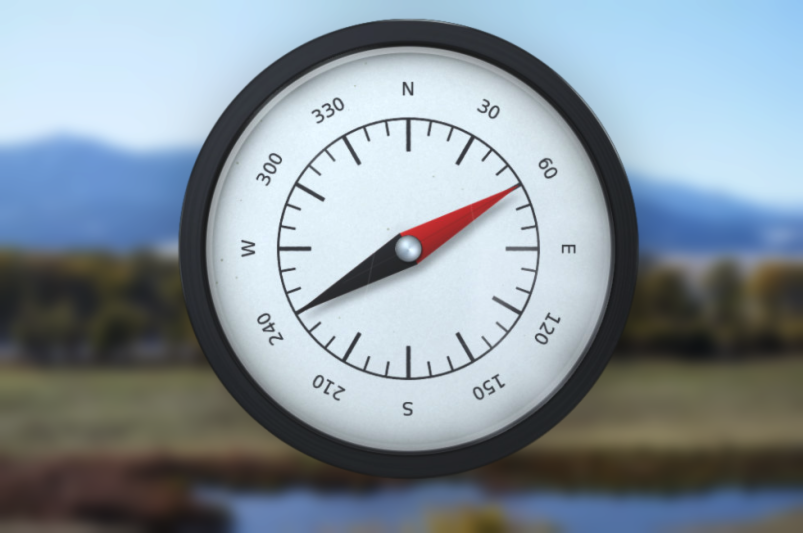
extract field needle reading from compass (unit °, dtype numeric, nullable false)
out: 60 °
